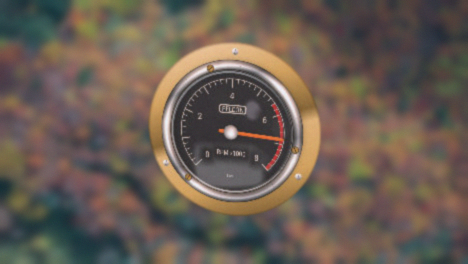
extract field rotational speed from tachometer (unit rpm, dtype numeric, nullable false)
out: 6800 rpm
